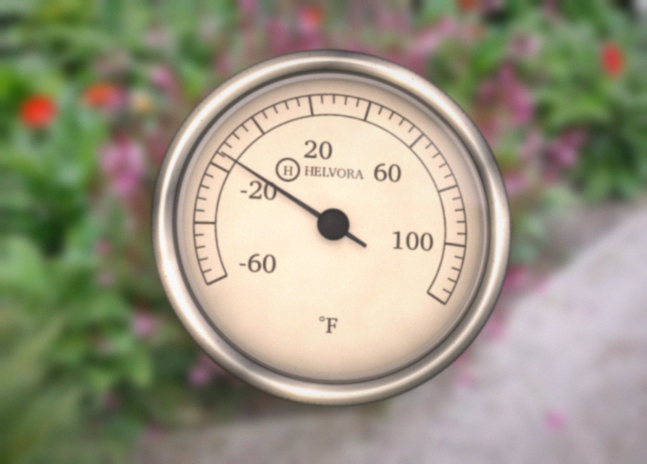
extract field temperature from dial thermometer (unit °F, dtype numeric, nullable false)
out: -16 °F
